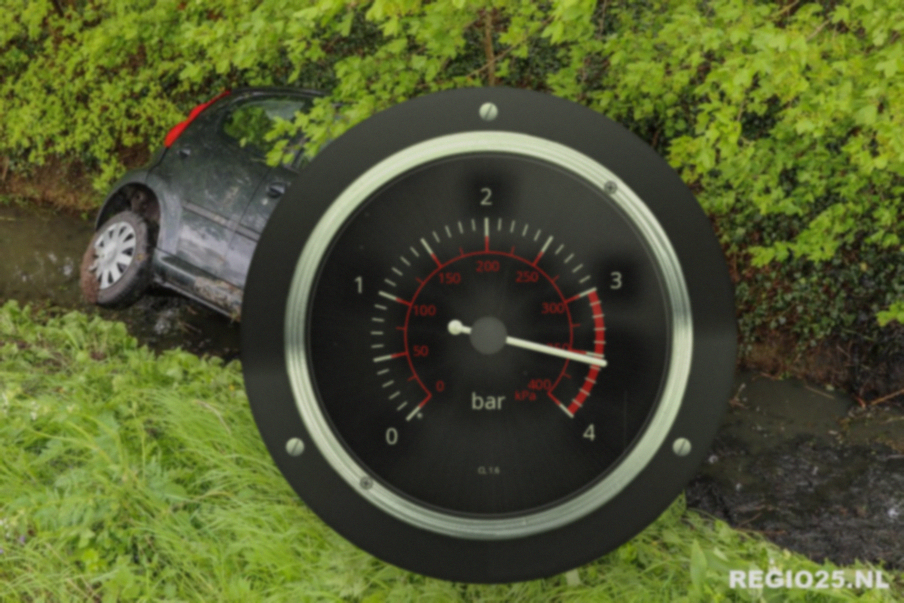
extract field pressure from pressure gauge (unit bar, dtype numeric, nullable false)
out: 3.55 bar
